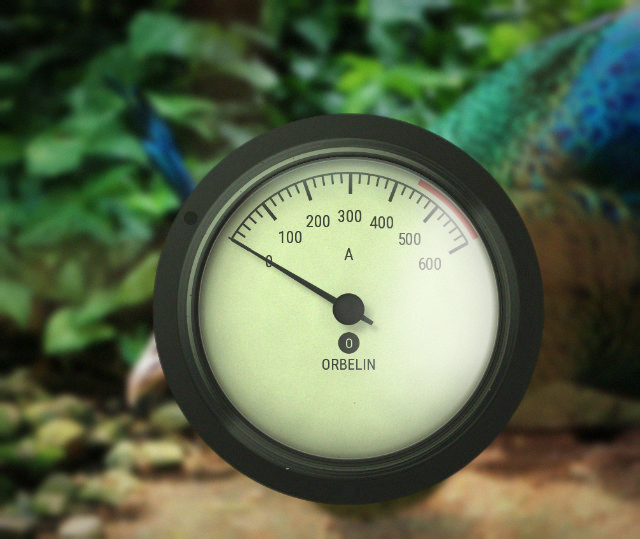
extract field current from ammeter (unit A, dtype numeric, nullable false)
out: 0 A
